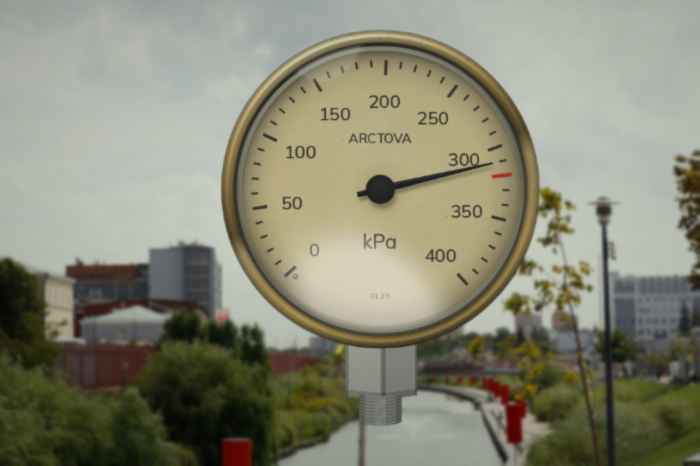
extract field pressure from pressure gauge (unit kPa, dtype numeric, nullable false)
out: 310 kPa
